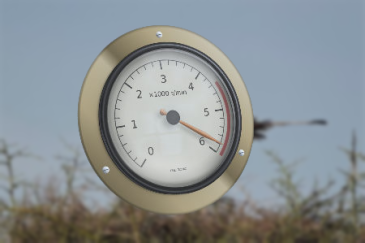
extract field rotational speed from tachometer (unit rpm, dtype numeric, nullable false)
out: 5800 rpm
